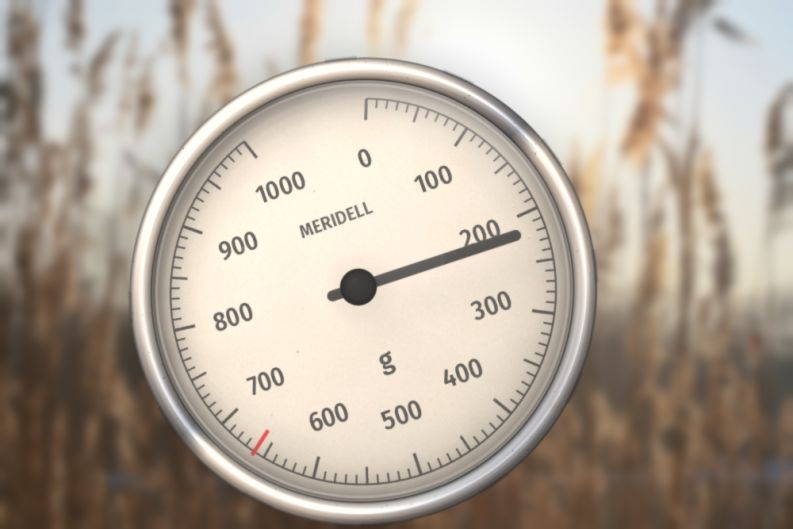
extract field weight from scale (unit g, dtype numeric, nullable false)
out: 220 g
